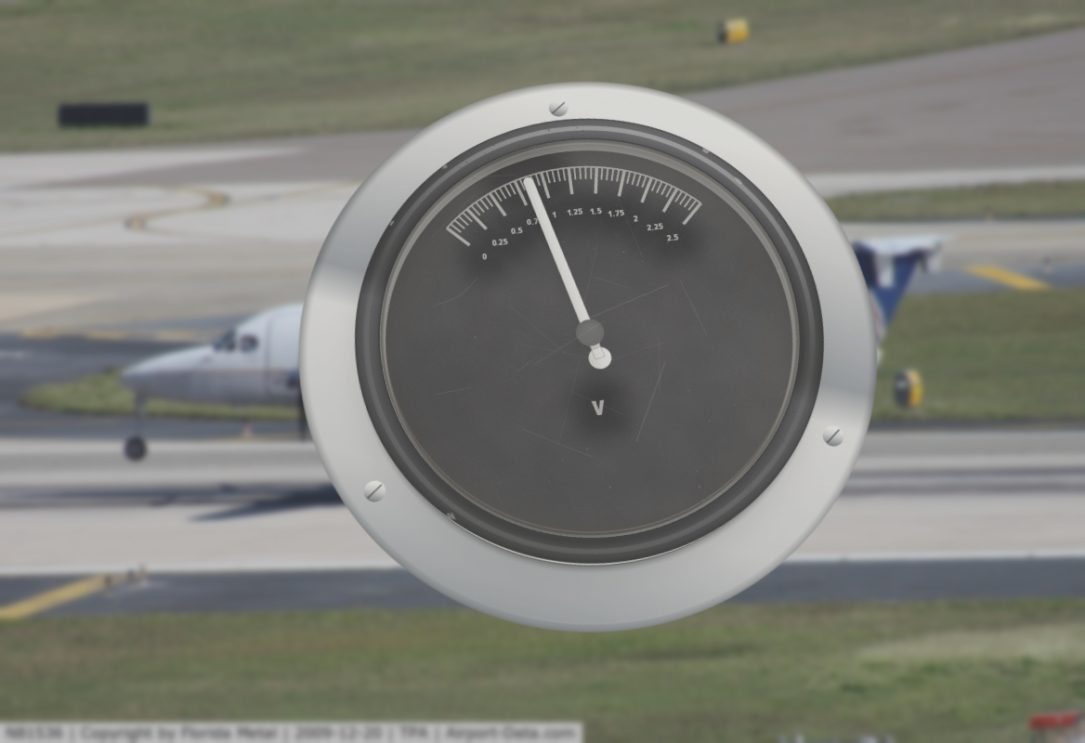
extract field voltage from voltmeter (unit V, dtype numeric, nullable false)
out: 0.85 V
